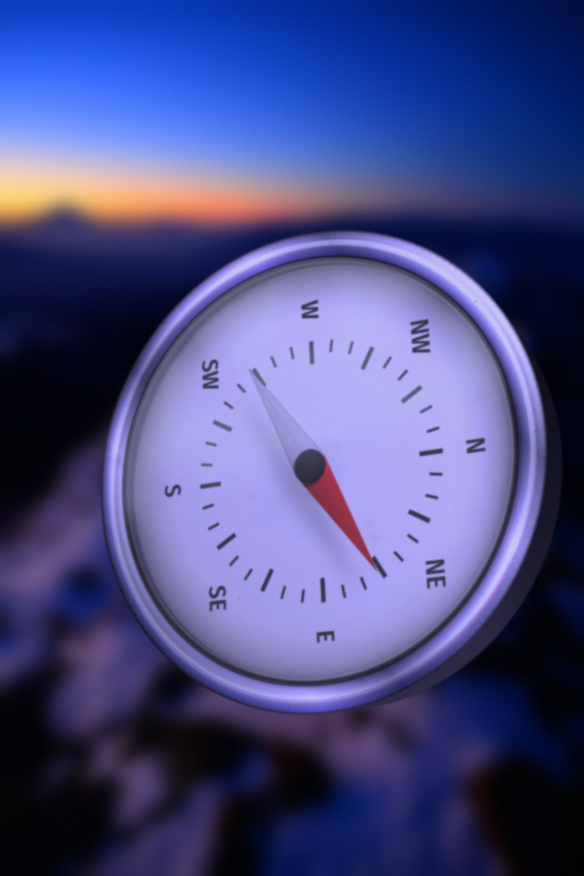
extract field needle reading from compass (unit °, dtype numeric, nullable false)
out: 60 °
